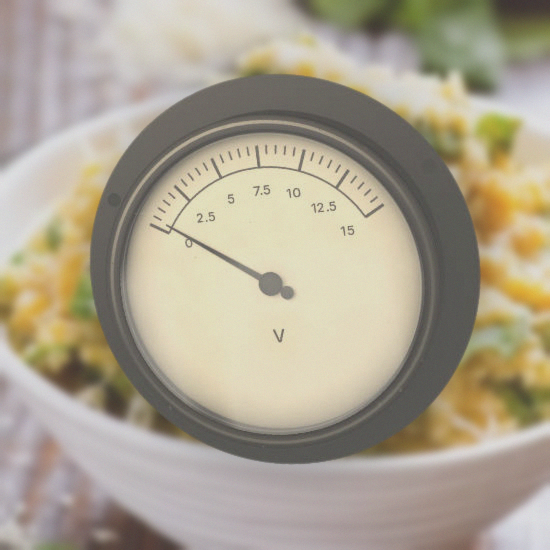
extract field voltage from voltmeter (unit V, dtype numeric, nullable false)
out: 0.5 V
